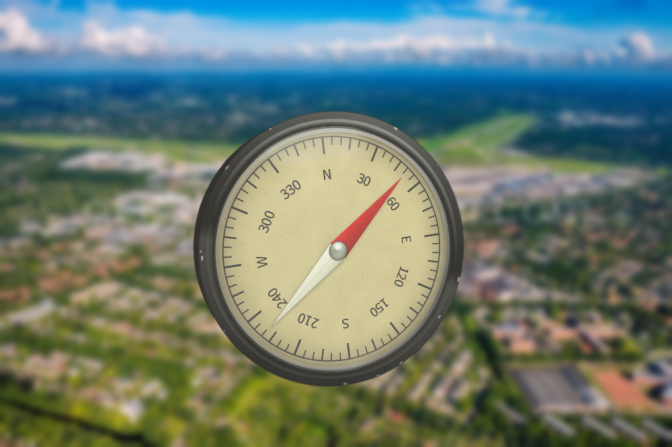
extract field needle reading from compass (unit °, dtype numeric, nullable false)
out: 50 °
